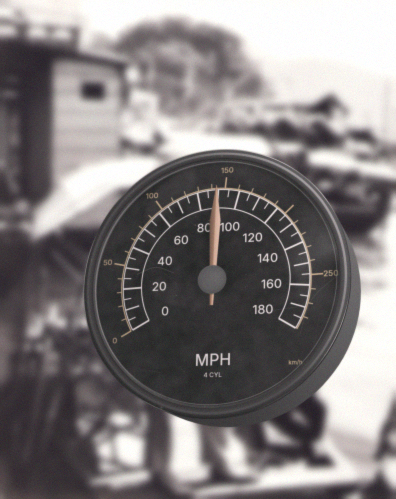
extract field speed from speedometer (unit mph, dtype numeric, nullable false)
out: 90 mph
